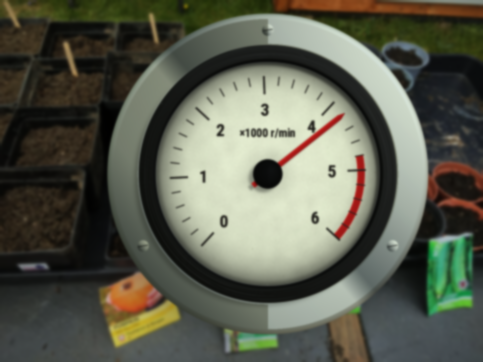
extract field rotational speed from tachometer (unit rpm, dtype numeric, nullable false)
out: 4200 rpm
